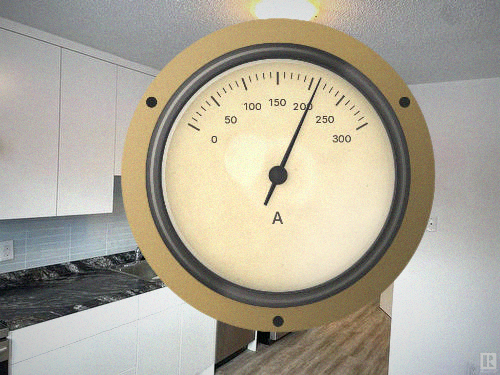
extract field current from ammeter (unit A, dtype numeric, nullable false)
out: 210 A
